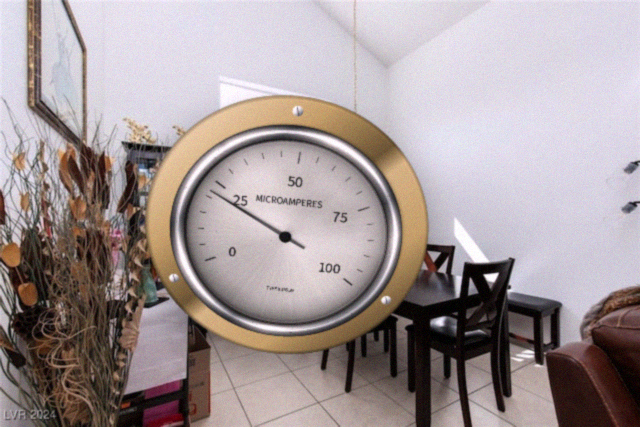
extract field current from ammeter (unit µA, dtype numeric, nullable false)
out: 22.5 µA
